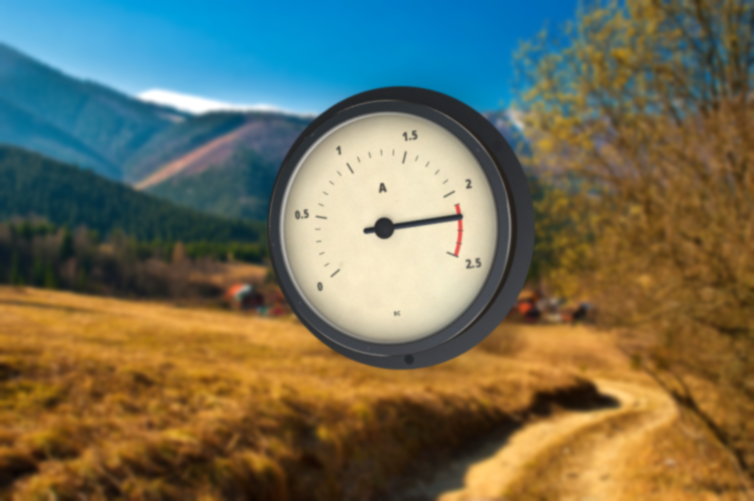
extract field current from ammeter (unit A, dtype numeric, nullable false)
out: 2.2 A
